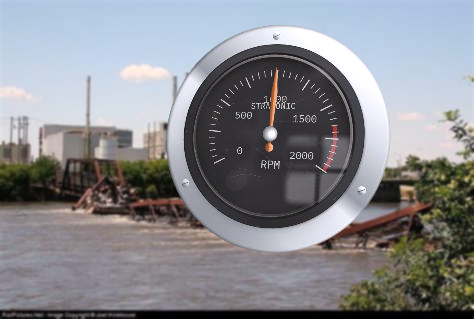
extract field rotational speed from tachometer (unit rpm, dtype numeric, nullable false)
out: 1000 rpm
